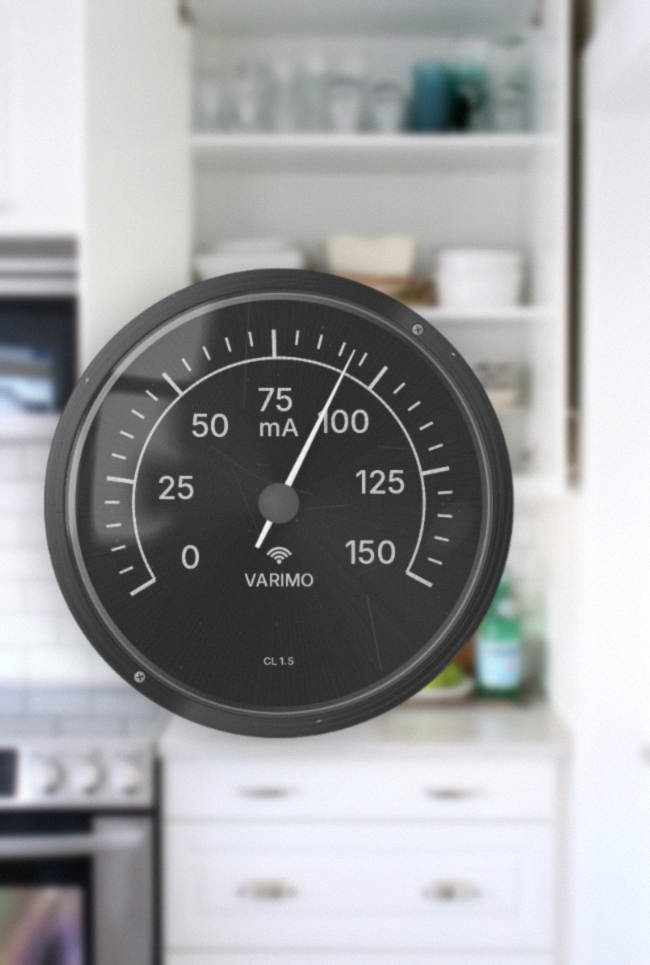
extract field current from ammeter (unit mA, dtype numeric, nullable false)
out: 92.5 mA
